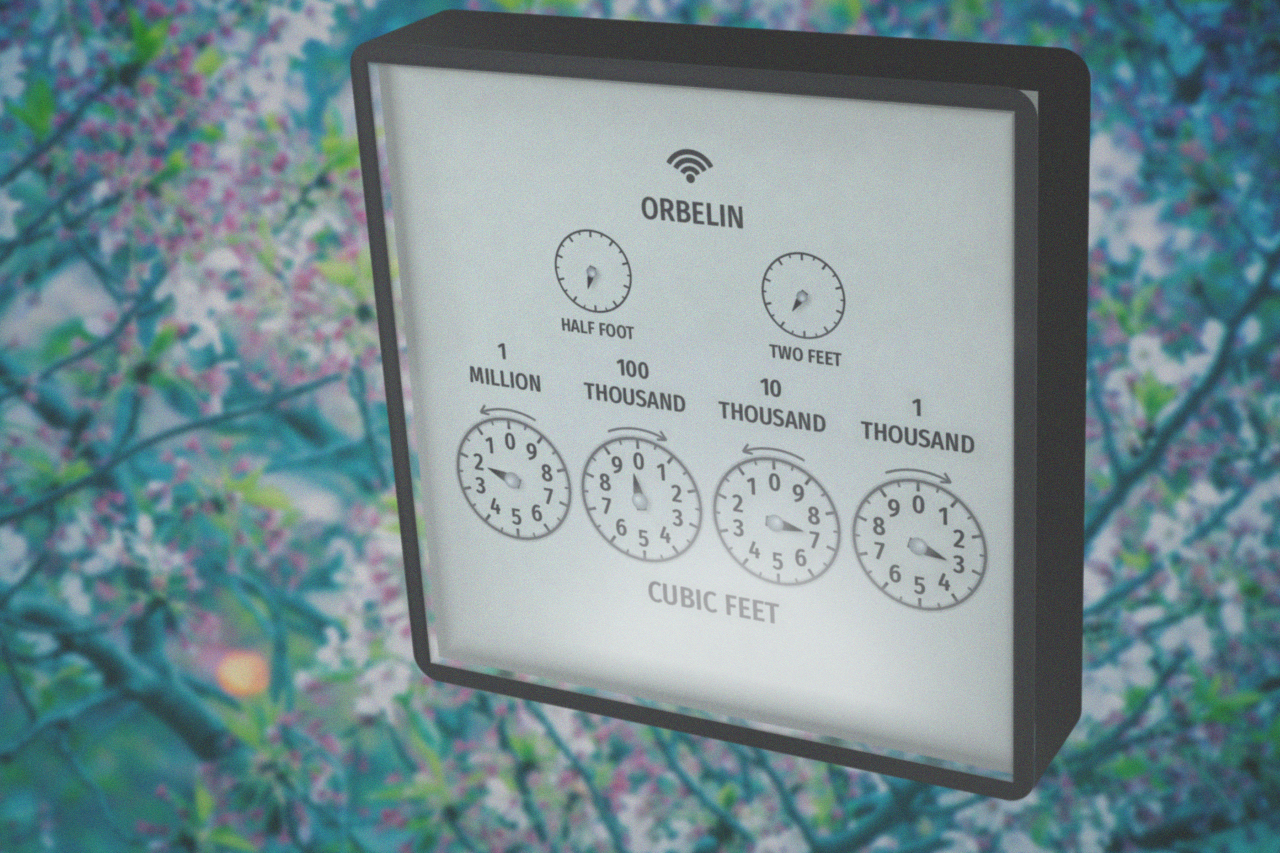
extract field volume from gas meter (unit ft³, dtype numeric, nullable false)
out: 197300 ft³
